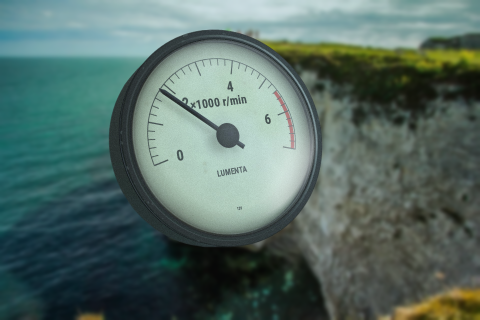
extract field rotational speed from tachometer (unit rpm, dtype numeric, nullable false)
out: 1800 rpm
